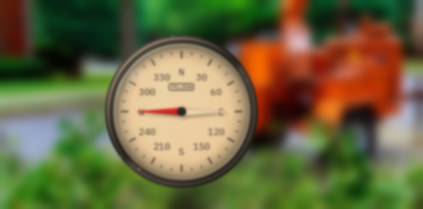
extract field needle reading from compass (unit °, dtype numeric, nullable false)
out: 270 °
